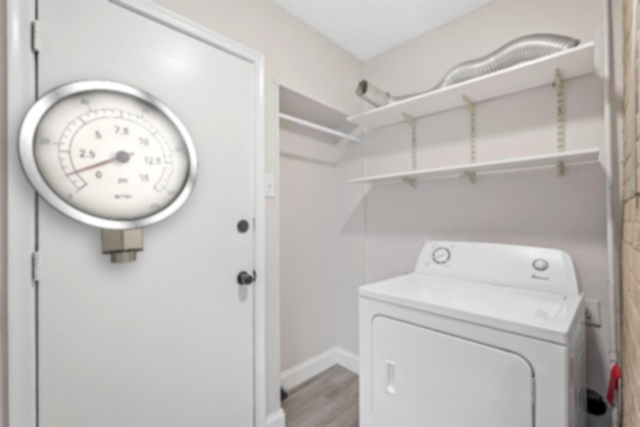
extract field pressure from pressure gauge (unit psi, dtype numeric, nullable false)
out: 1 psi
